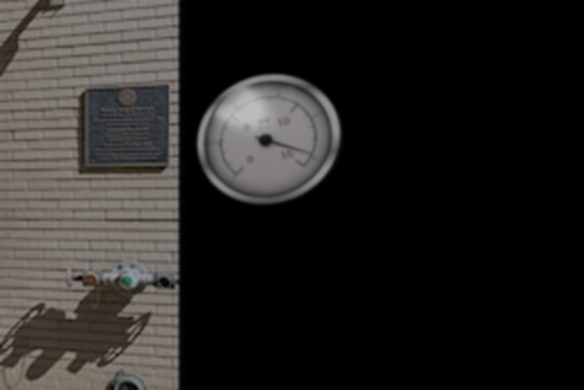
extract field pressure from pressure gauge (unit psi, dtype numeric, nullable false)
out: 14 psi
